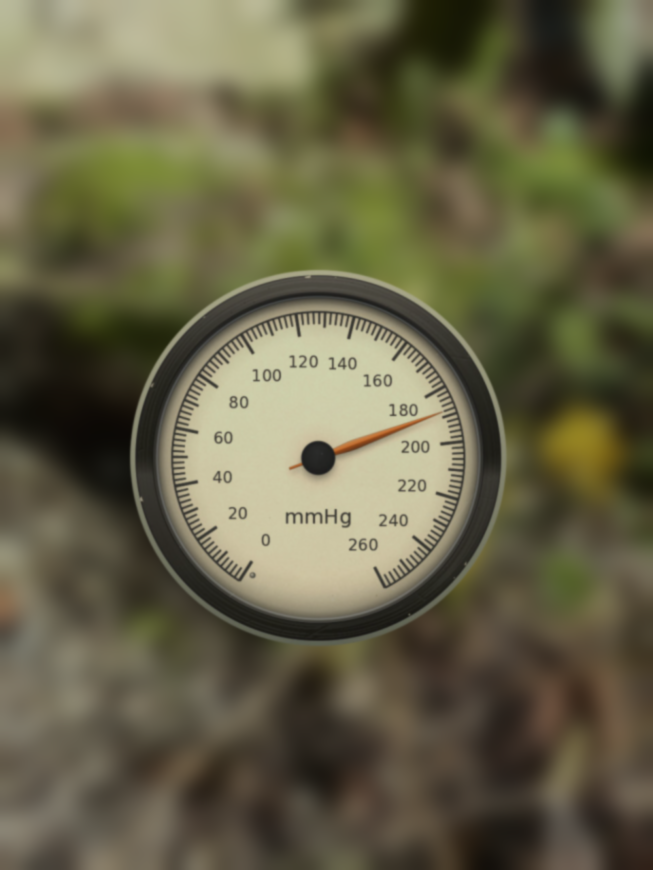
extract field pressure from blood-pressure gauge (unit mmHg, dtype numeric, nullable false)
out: 188 mmHg
